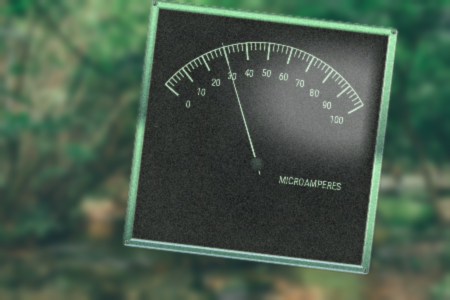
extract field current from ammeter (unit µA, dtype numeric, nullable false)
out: 30 µA
